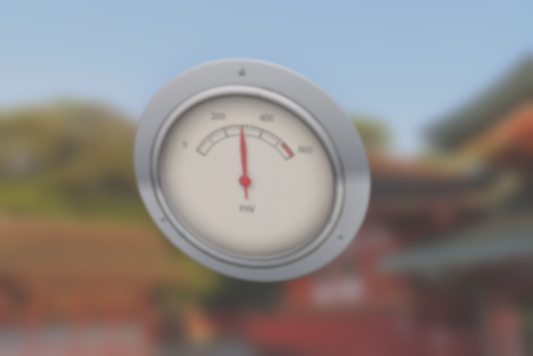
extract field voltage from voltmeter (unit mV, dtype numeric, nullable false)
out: 300 mV
